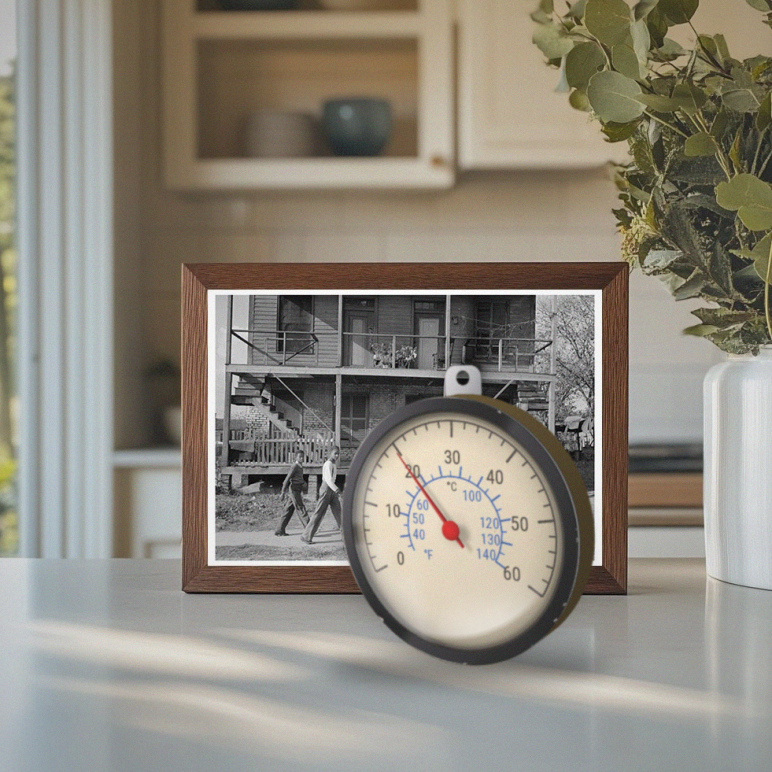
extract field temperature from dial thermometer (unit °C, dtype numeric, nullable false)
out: 20 °C
